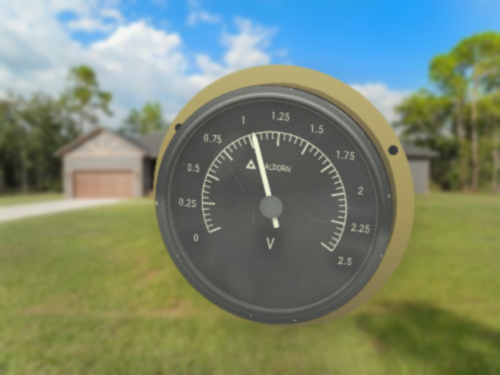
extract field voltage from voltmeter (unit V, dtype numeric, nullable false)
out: 1.05 V
